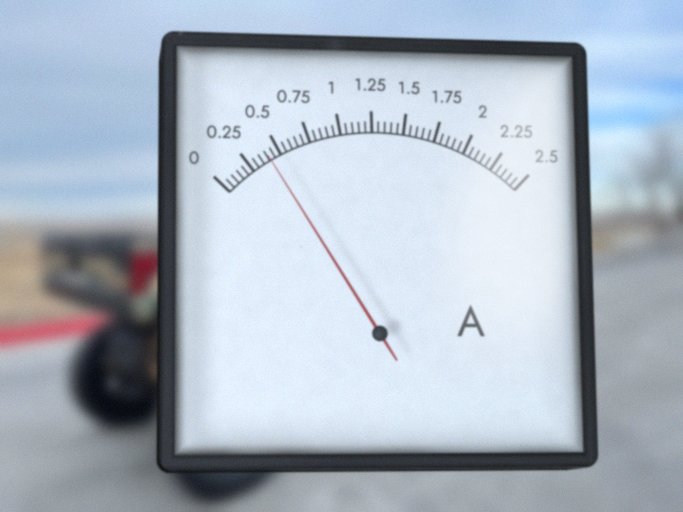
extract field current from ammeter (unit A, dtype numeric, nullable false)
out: 0.4 A
